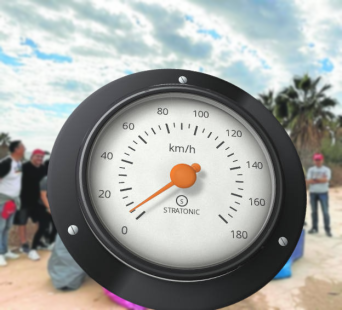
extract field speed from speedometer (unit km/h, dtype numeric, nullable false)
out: 5 km/h
